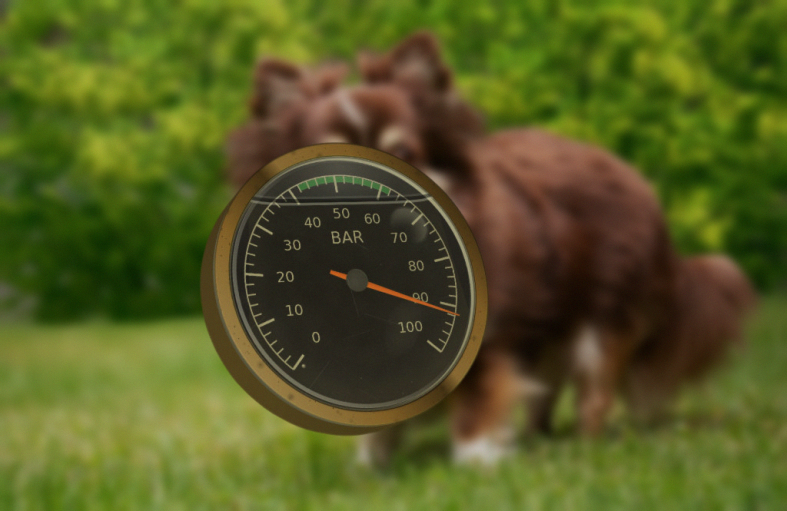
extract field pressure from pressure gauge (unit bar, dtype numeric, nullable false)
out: 92 bar
